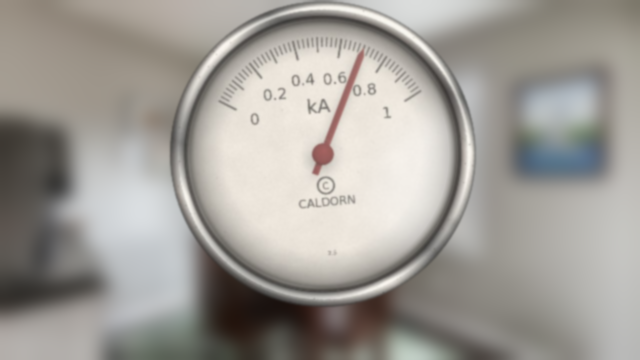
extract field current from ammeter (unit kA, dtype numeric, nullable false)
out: 0.7 kA
